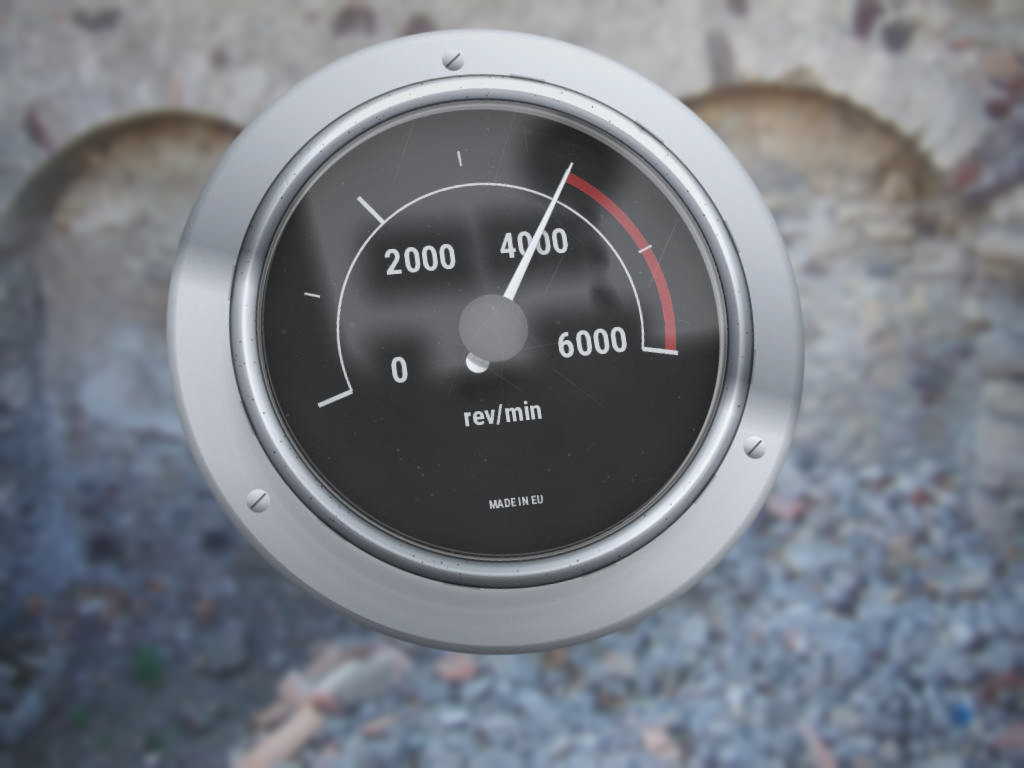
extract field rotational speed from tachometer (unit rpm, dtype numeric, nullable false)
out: 4000 rpm
